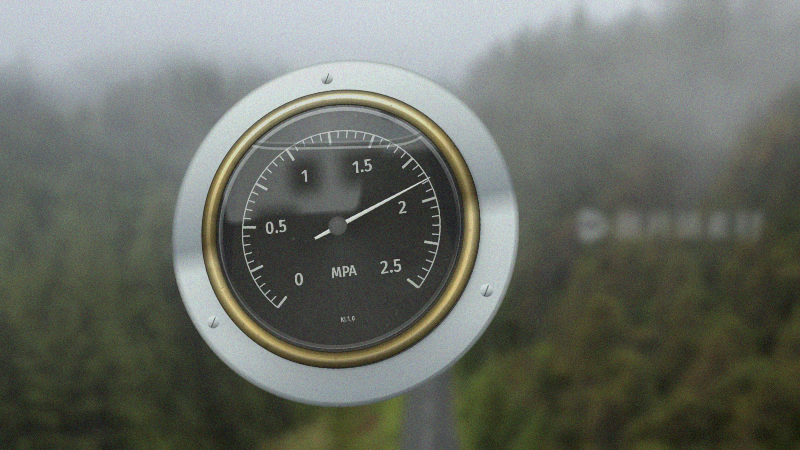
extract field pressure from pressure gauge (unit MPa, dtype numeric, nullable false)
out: 1.9 MPa
